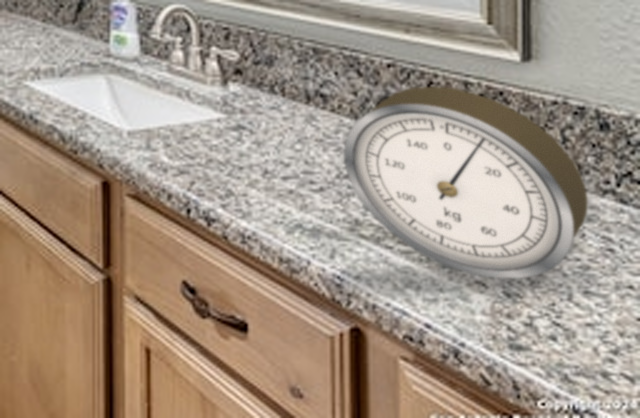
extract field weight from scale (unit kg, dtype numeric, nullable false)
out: 10 kg
